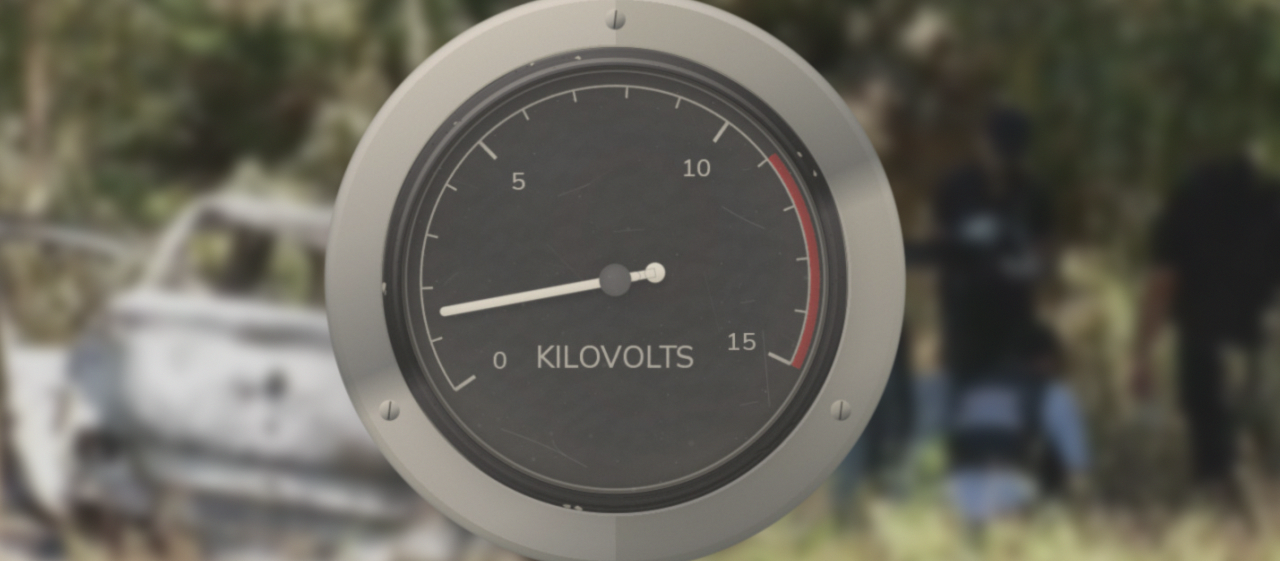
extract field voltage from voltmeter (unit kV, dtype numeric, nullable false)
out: 1.5 kV
